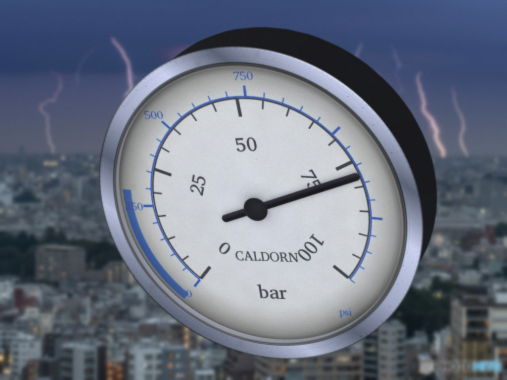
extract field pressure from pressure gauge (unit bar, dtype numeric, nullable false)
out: 77.5 bar
